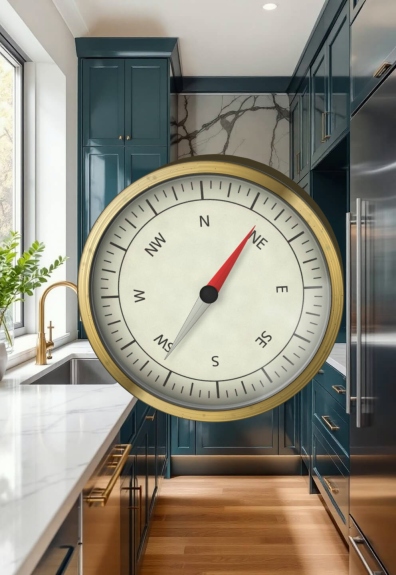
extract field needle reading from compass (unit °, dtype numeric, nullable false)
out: 37.5 °
